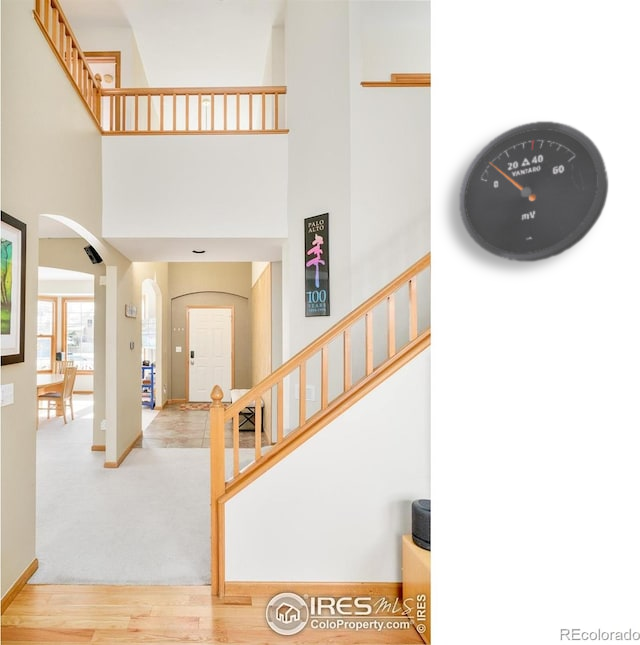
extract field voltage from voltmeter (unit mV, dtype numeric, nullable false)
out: 10 mV
